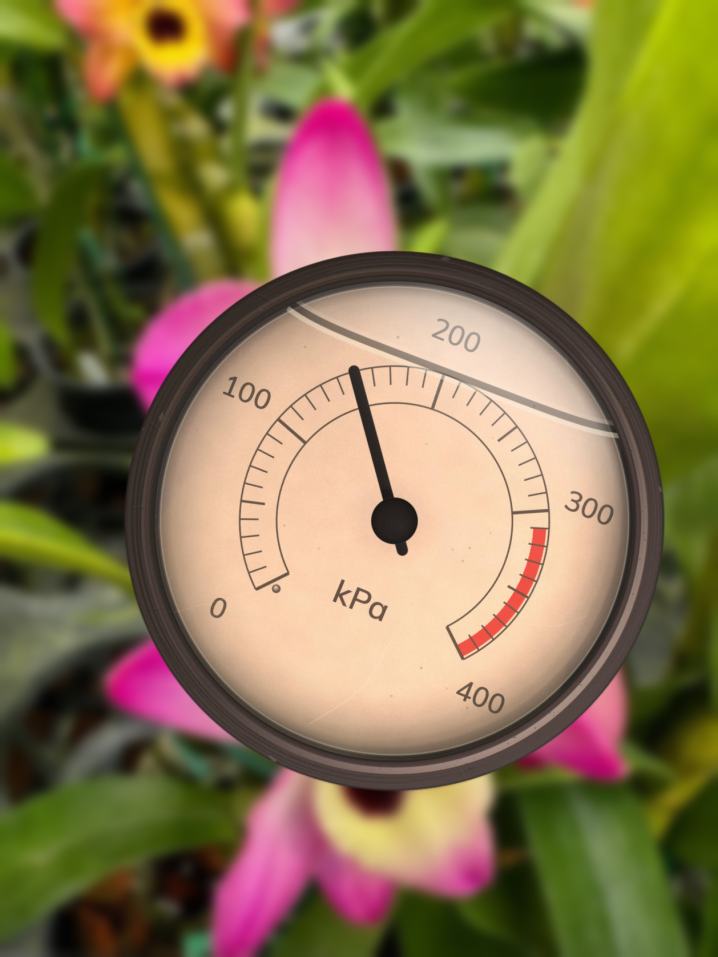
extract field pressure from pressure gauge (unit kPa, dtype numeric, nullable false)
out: 150 kPa
